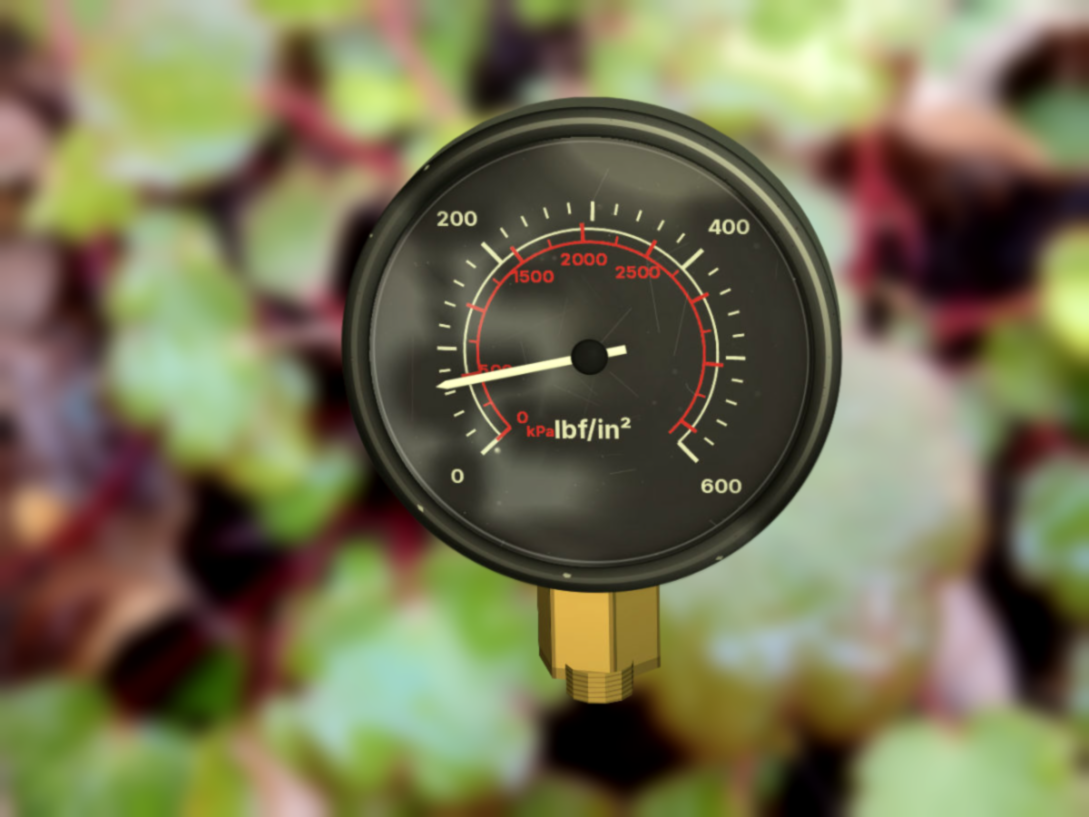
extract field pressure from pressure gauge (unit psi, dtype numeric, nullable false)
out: 70 psi
